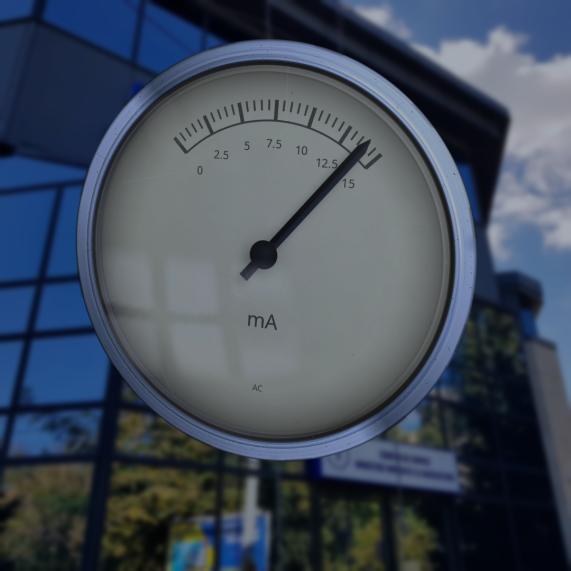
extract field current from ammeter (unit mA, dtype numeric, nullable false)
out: 14 mA
